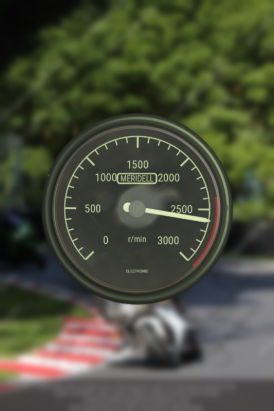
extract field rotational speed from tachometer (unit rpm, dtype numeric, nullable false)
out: 2600 rpm
